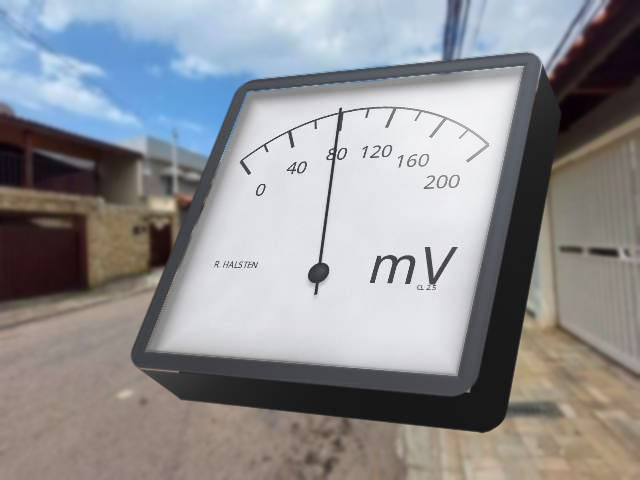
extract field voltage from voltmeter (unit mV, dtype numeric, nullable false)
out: 80 mV
